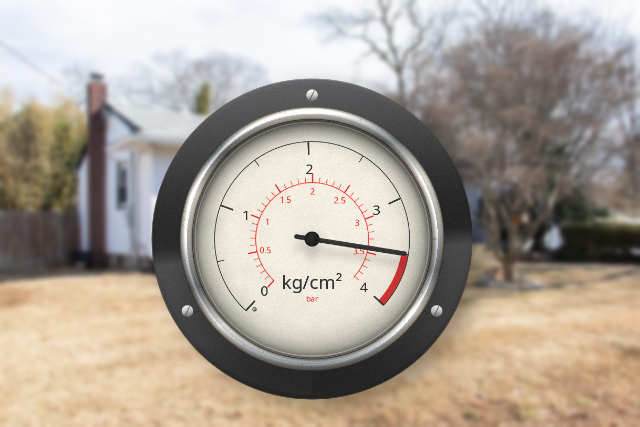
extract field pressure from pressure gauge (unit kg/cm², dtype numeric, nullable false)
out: 3.5 kg/cm²
